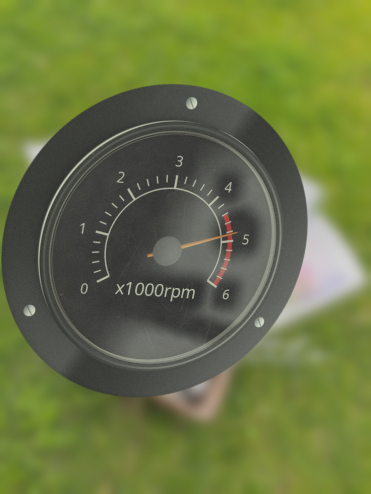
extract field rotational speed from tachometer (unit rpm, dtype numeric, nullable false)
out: 4800 rpm
